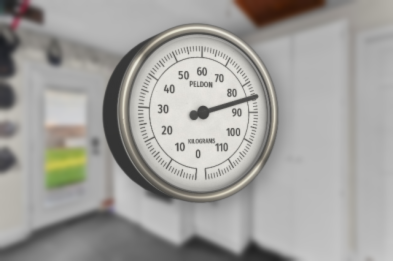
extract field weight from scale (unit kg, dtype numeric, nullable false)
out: 85 kg
